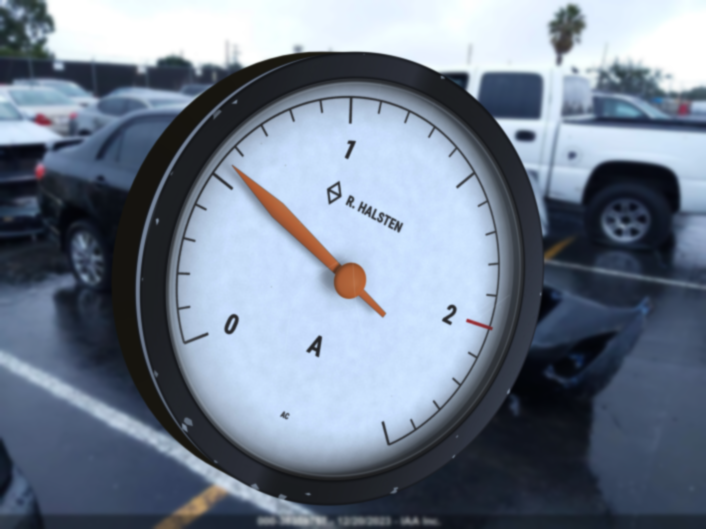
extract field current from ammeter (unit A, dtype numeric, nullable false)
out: 0.55 A
